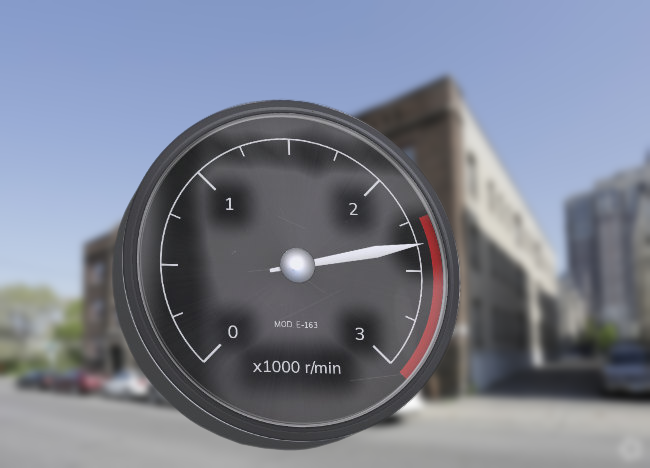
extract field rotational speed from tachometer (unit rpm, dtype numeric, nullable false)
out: 2375 rpm
